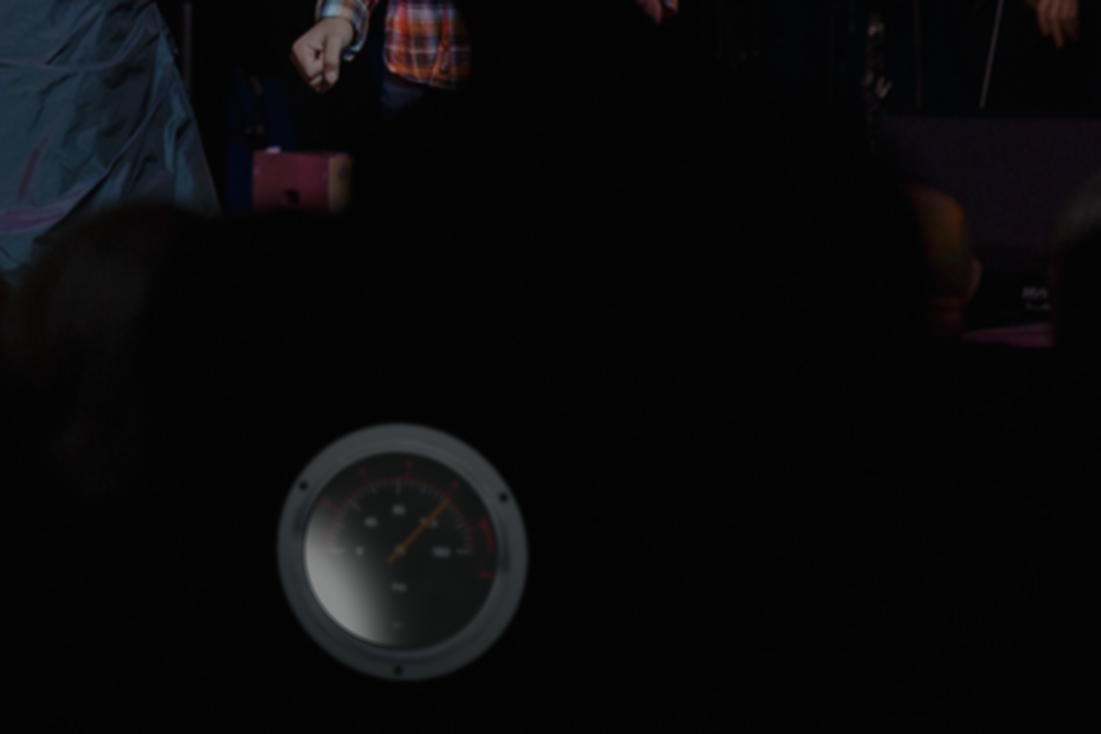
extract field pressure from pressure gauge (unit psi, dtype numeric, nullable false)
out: 120 psi
